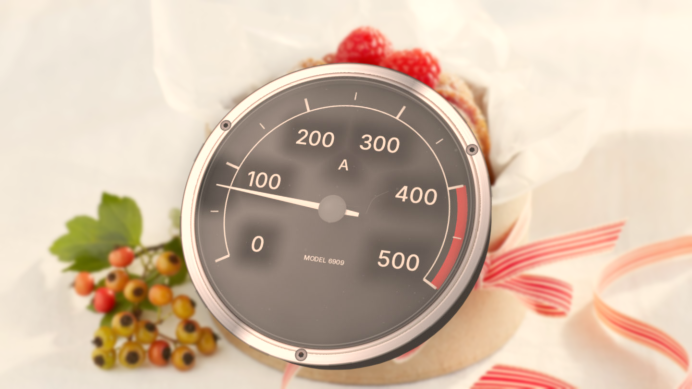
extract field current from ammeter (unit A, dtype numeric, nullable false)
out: 75 A
